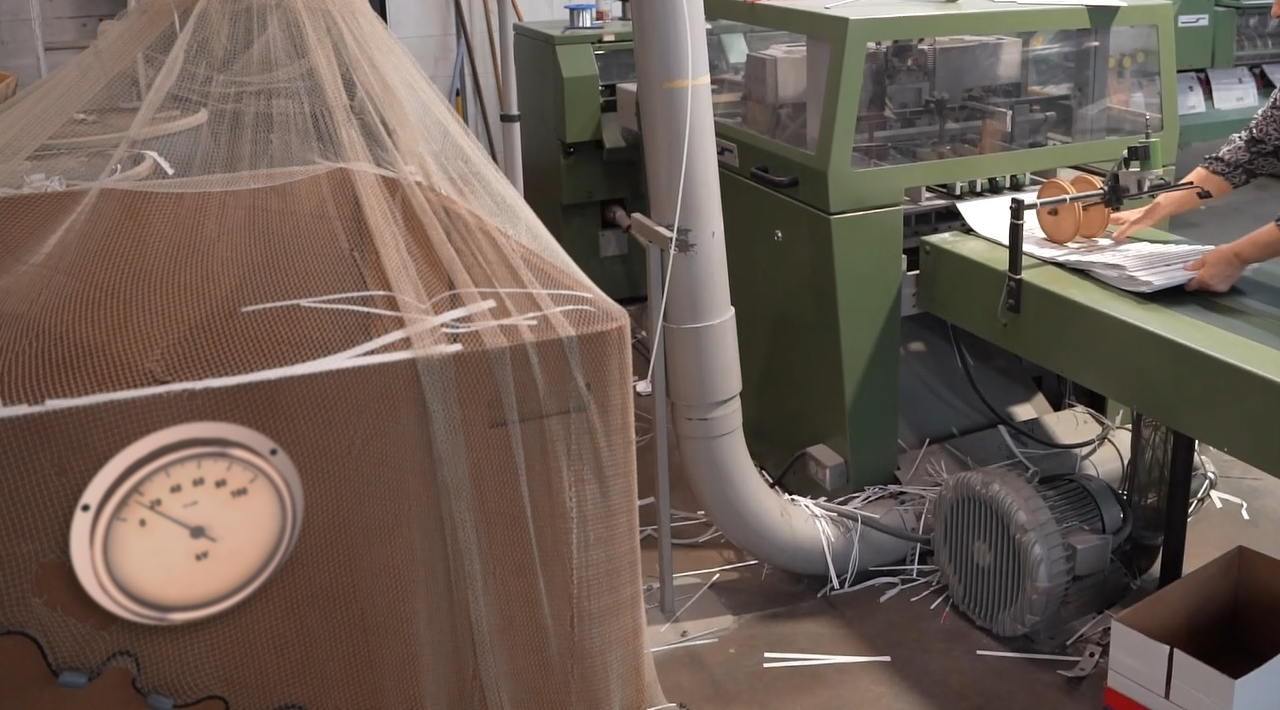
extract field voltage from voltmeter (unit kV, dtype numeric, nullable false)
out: 15 kV
